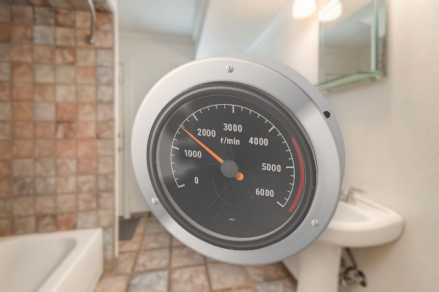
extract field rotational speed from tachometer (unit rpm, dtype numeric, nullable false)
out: 1600 rpm
